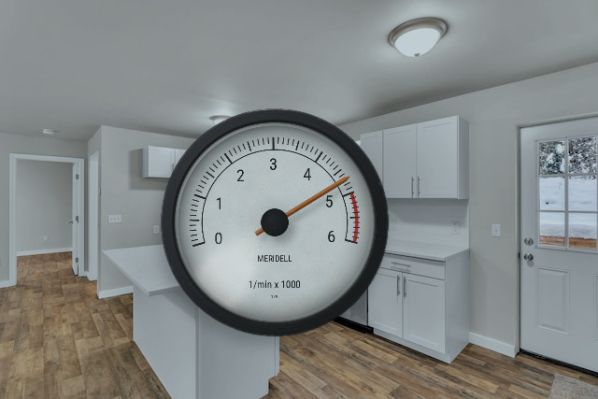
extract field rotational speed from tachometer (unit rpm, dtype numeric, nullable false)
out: 4700 rpm
